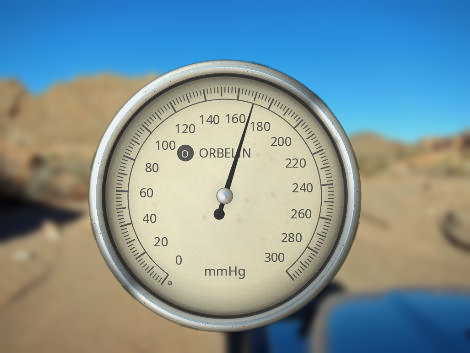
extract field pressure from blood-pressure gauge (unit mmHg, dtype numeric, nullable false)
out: 170 mmHg
